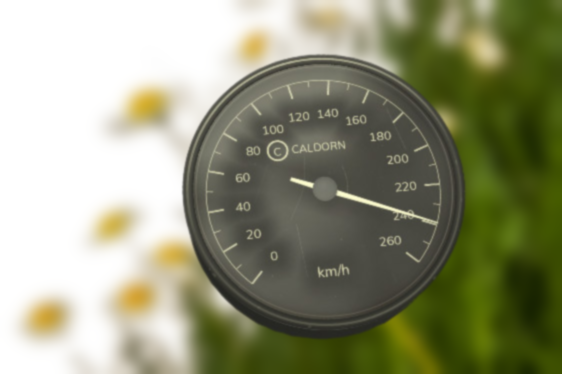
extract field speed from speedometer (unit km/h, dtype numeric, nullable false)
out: 240 km/h
